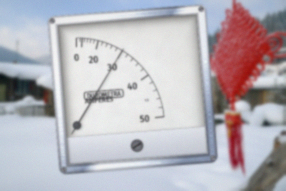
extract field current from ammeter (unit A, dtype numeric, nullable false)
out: 30 A
